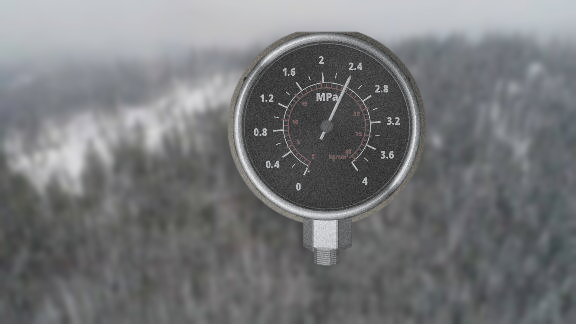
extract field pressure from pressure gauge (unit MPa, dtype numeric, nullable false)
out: 2.4 MPa
